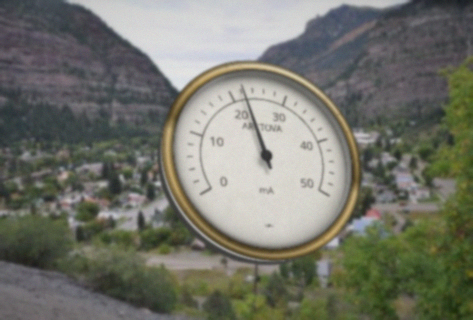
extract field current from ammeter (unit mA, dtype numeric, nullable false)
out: 22 mA
